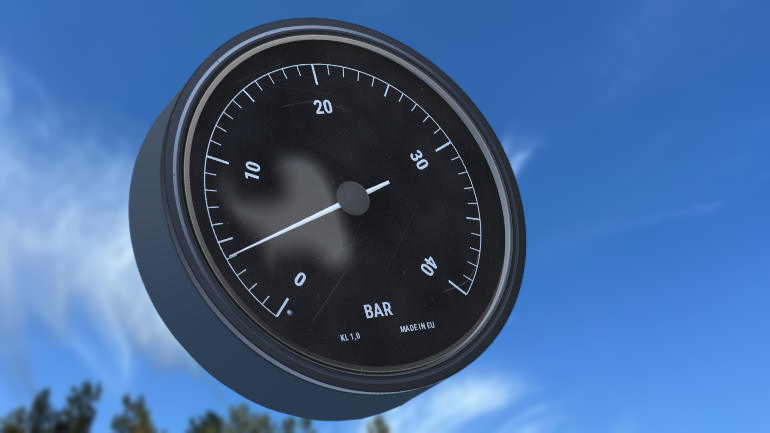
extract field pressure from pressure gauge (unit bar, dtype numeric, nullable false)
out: 4 bar
